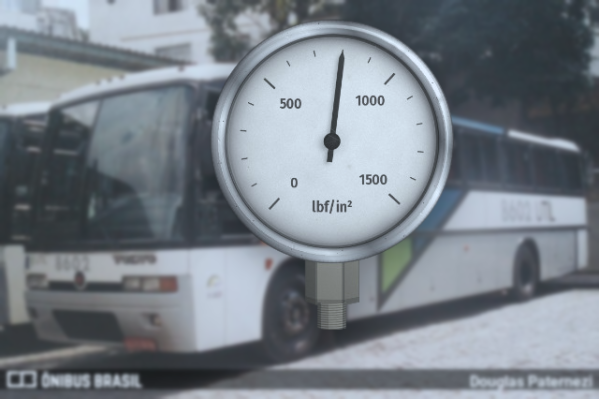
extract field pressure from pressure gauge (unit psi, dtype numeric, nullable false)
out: 800 psi
